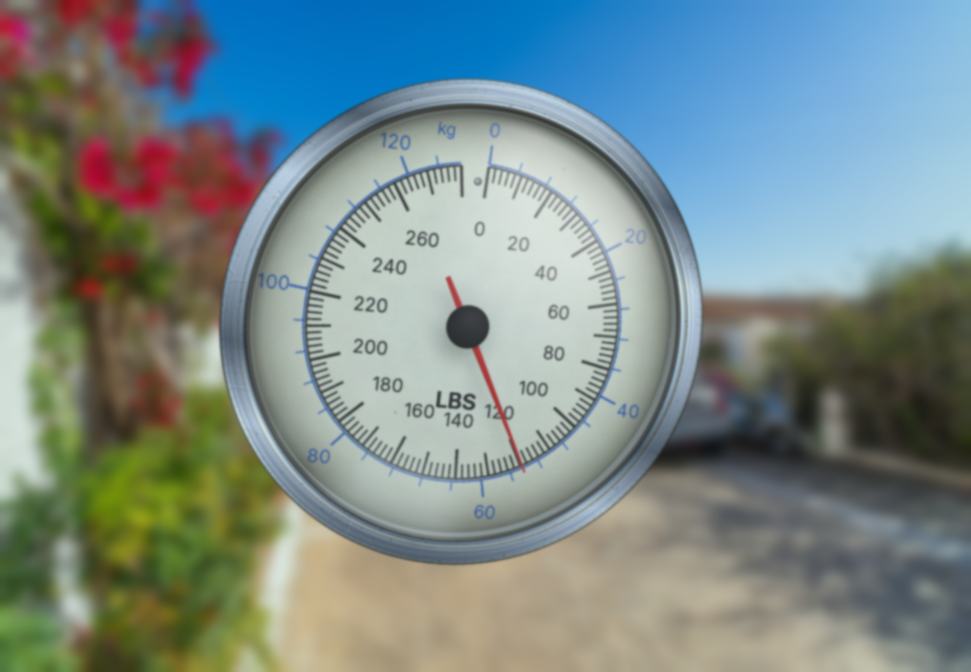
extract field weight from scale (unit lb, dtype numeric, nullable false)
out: 120 lb
